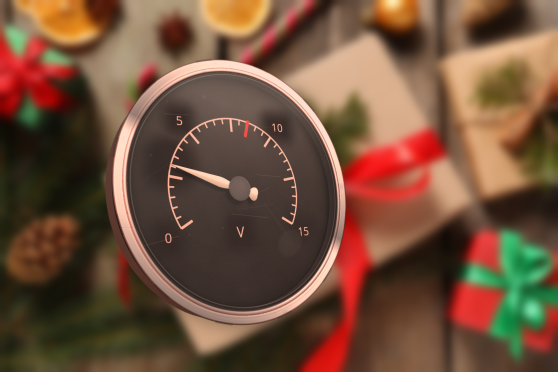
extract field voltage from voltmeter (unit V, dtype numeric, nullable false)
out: 3 V
